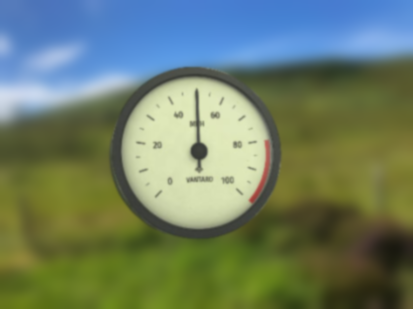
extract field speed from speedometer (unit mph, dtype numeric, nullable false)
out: 50 mph
